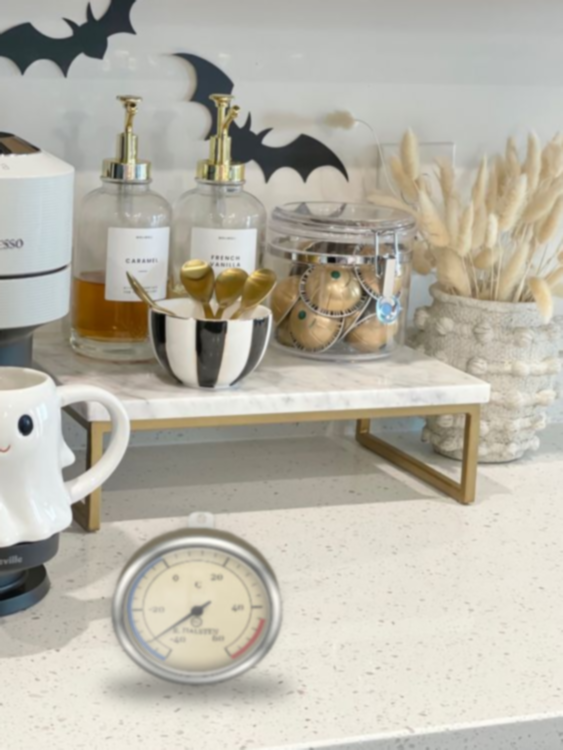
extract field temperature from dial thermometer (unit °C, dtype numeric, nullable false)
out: -32 °C
